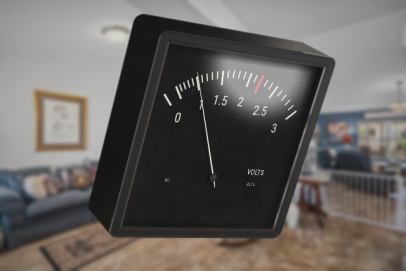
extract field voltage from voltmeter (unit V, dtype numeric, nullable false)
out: 1 V
